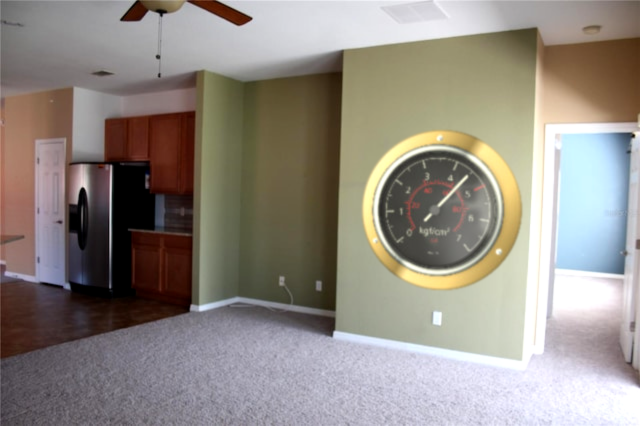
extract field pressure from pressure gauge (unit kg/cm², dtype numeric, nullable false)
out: 4.5 kg/cm²
